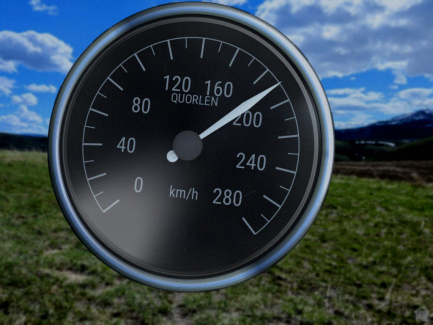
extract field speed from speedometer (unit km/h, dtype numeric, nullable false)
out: 190 km/h
